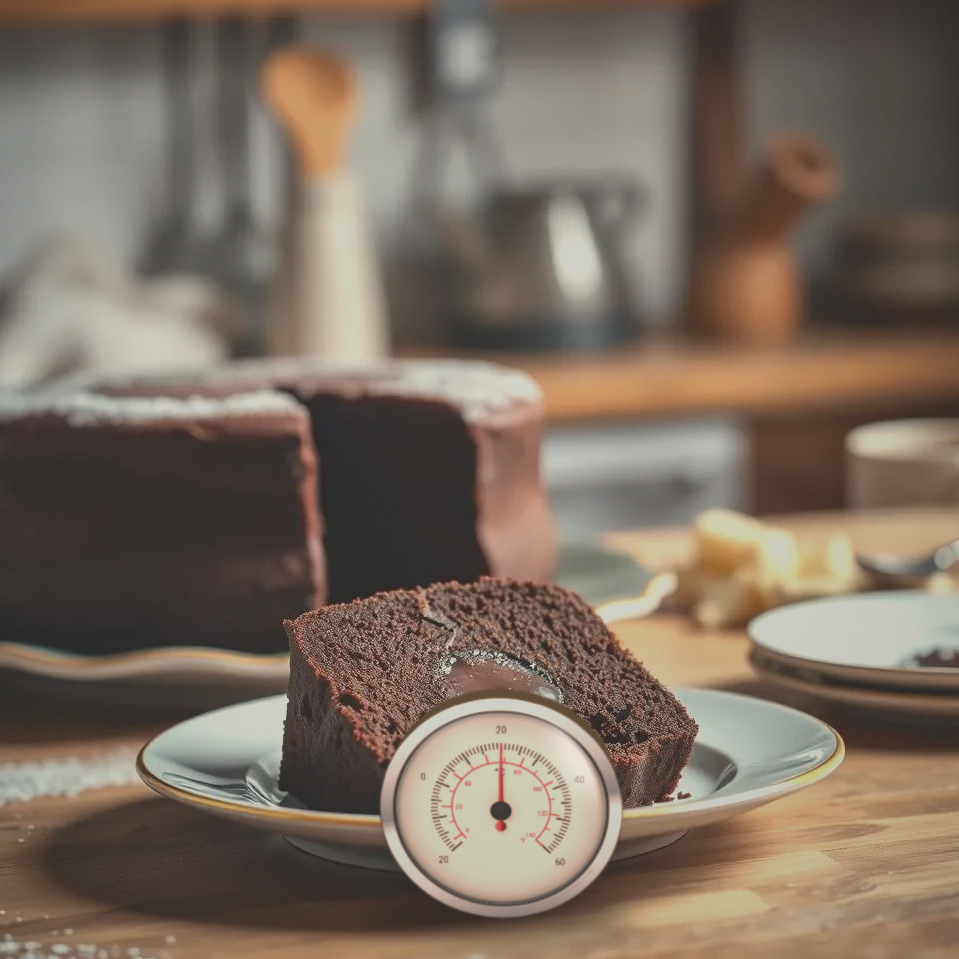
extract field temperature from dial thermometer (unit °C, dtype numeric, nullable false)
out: 20 °C
